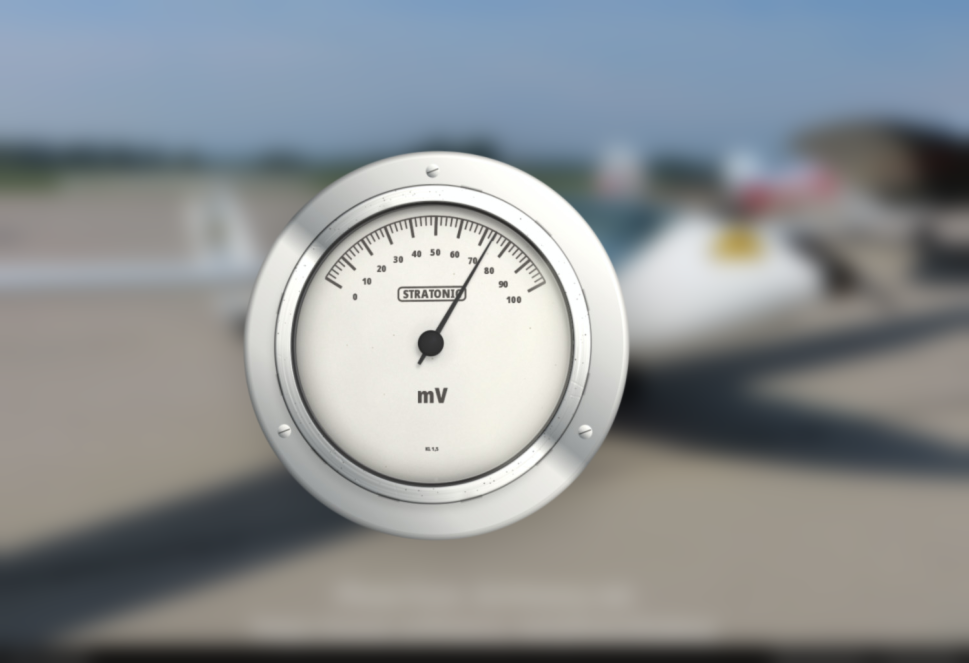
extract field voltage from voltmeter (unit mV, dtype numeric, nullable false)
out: 74 mV
